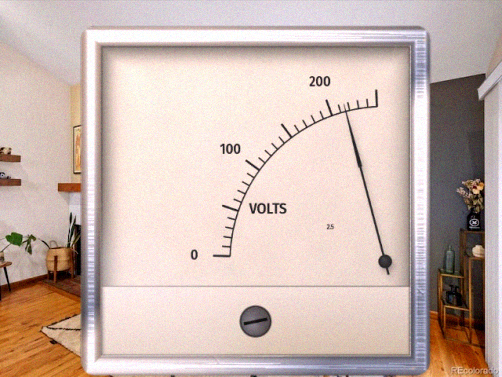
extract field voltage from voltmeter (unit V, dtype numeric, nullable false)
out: 215 V
